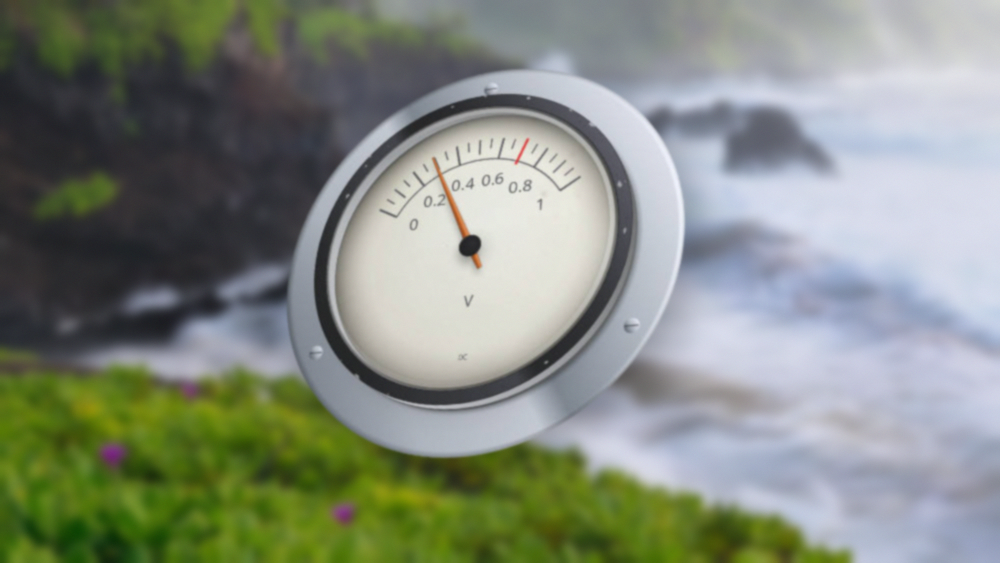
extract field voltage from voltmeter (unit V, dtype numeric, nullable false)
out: 0.3 V
